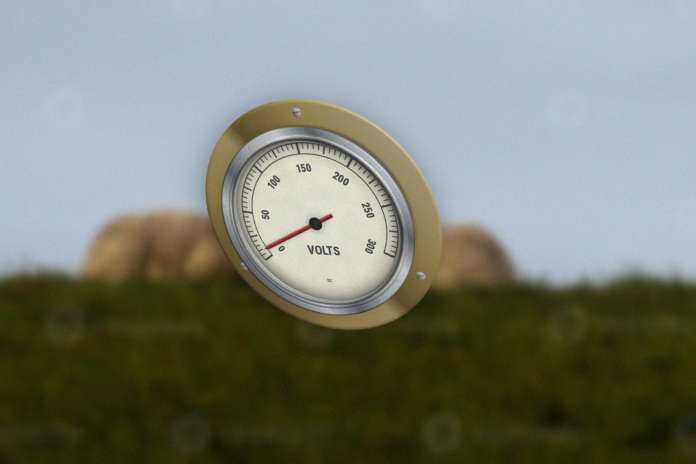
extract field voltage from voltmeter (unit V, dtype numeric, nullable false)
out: 10 V
